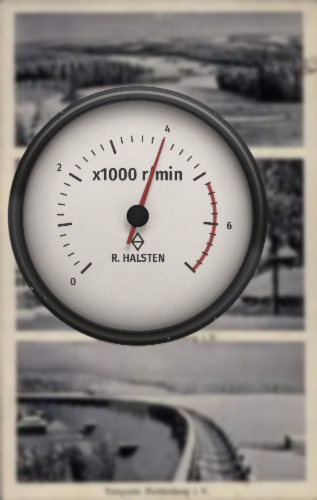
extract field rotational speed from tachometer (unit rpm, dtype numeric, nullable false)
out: 4000 rpm
